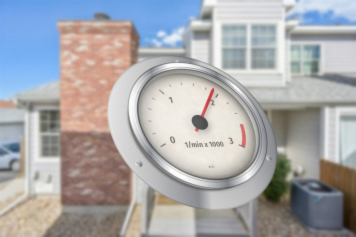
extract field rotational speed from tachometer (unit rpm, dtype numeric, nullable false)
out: 1900 rpm
